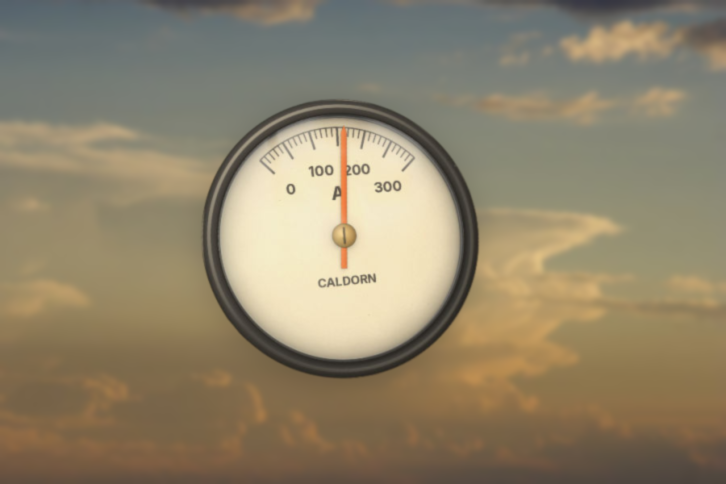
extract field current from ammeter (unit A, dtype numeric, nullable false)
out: 160 A
